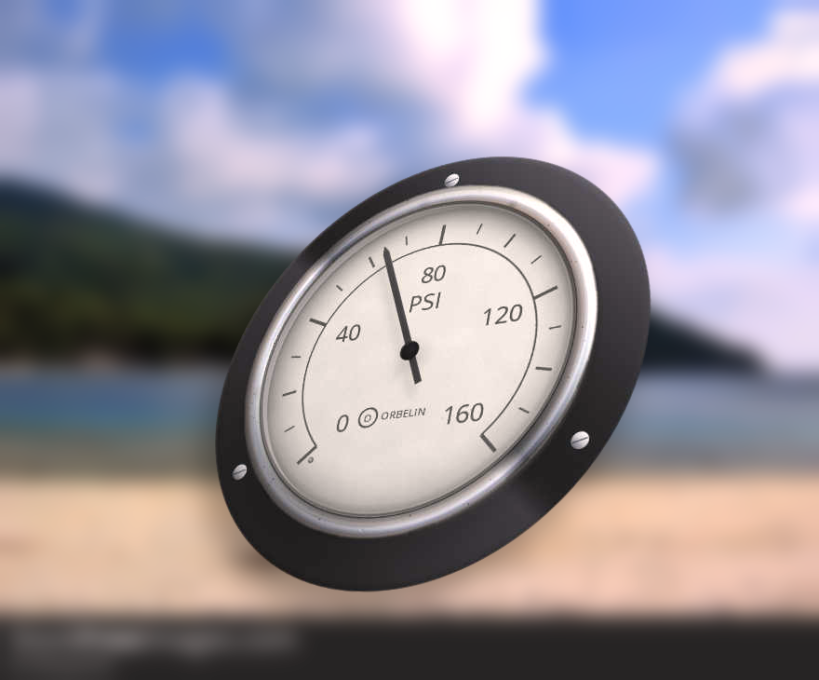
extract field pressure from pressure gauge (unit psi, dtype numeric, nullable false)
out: 65 psi
